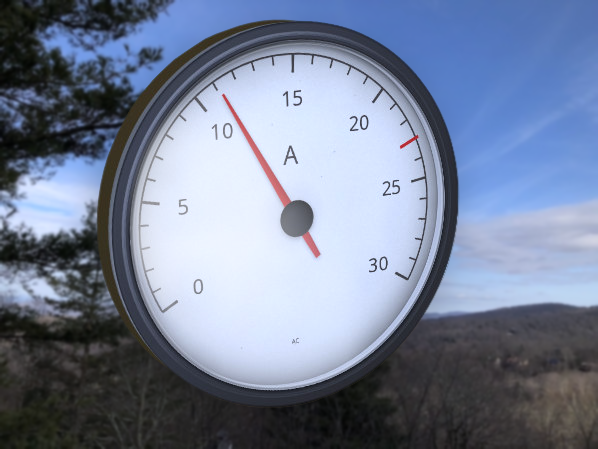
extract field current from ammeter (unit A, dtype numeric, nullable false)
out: 11 A
